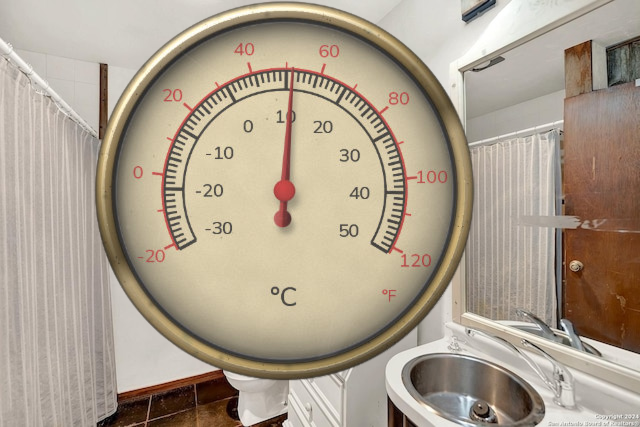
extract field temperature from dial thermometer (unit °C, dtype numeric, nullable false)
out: 11 °C
